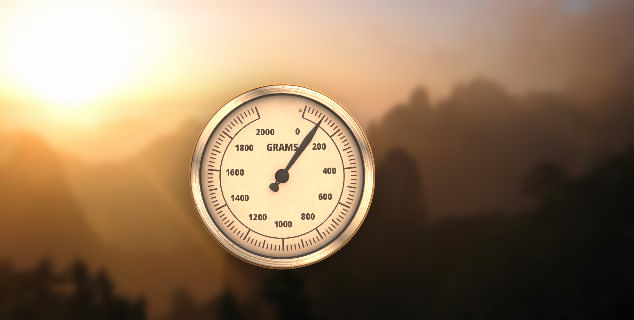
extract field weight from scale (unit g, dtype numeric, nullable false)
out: 100 g
